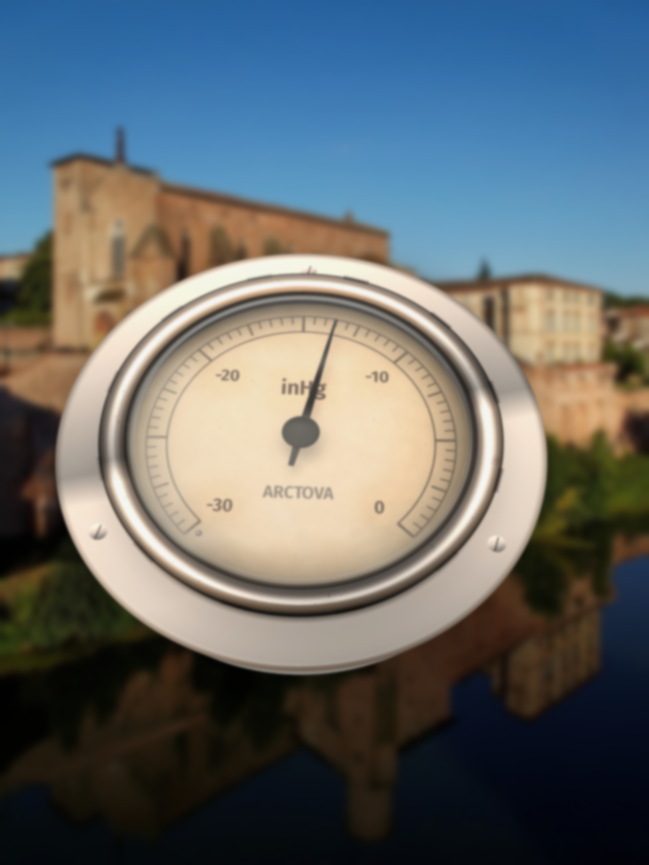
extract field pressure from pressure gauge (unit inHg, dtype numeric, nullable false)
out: -13.5 inHg
